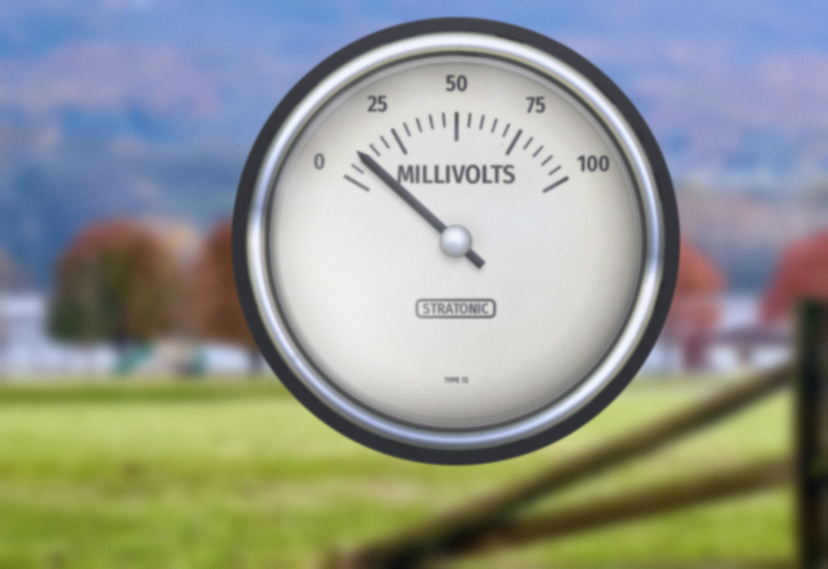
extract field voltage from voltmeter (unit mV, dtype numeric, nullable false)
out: 10 mV
